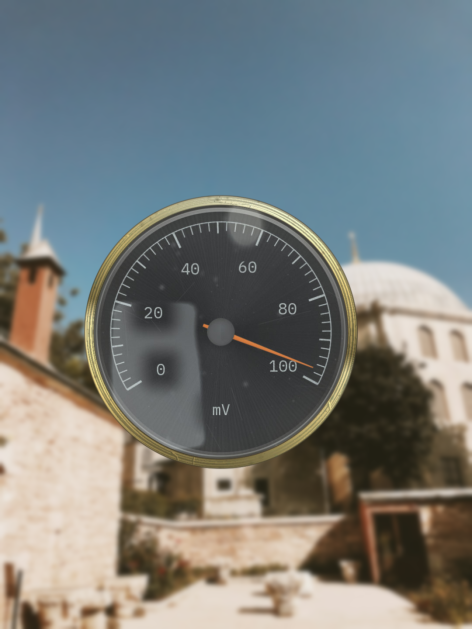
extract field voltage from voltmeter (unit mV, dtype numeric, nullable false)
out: 97 mV
